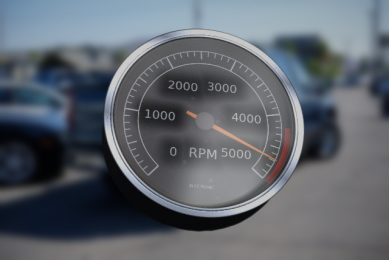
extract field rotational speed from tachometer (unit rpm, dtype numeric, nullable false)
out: 4700 rpm
